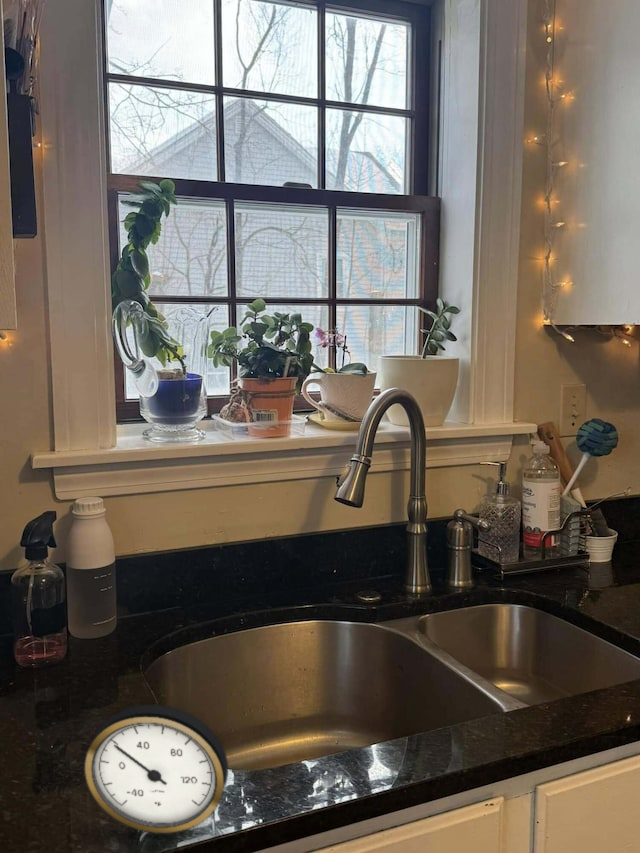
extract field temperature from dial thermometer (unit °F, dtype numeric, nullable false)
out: 20 °F
